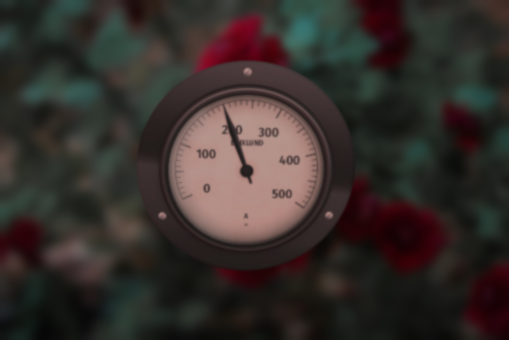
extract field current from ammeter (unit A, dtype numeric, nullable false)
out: 200 A
